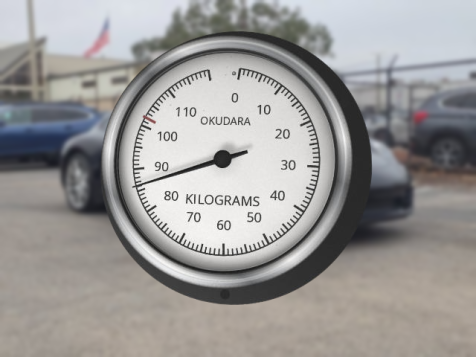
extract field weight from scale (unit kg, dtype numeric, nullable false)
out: 86 kg
